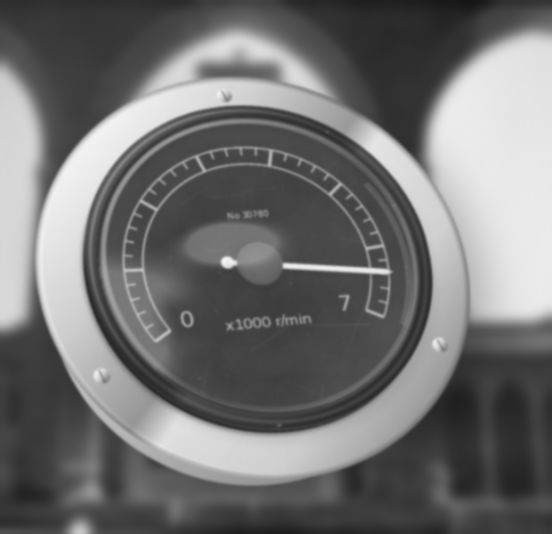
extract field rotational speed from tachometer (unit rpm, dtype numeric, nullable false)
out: 6400 rpm
